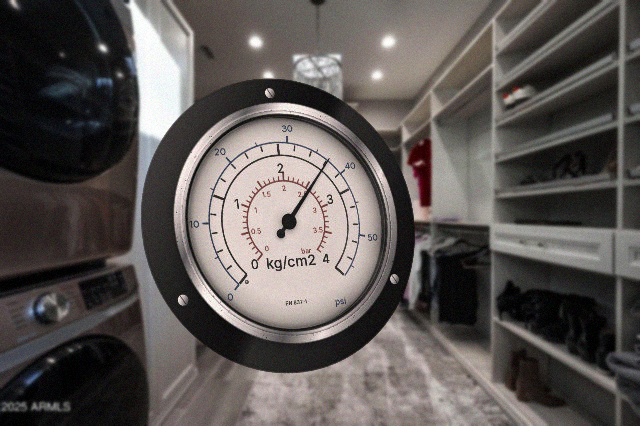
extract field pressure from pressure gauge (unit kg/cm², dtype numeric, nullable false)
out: 2.6 kg/cm²
